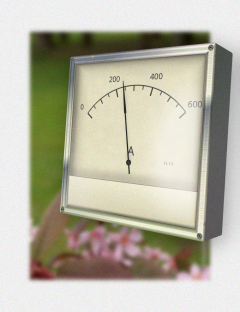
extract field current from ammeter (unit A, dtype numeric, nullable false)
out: 250 A
